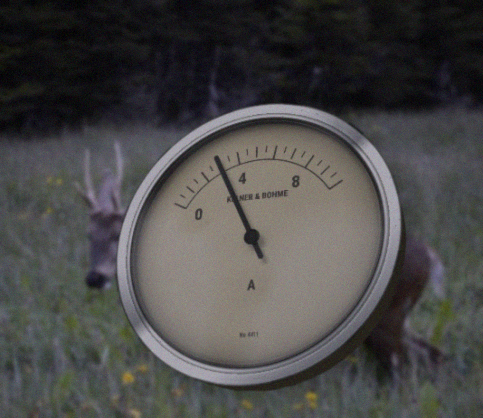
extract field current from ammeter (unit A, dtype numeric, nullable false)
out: 3 A
